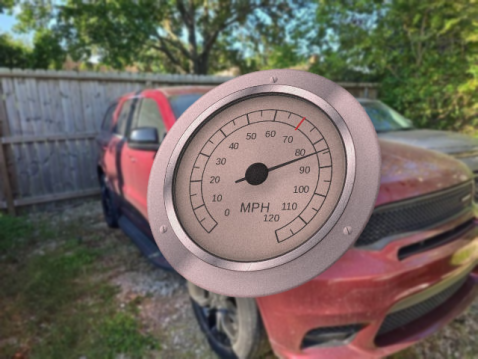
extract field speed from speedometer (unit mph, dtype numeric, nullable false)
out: 85 mph
